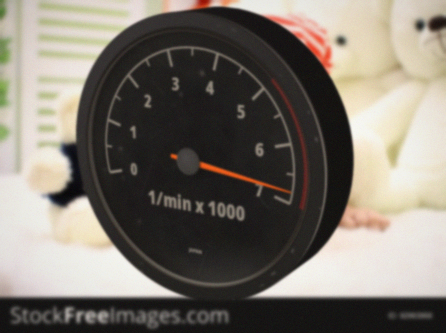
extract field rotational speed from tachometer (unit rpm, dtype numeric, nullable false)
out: 6750 rpm
